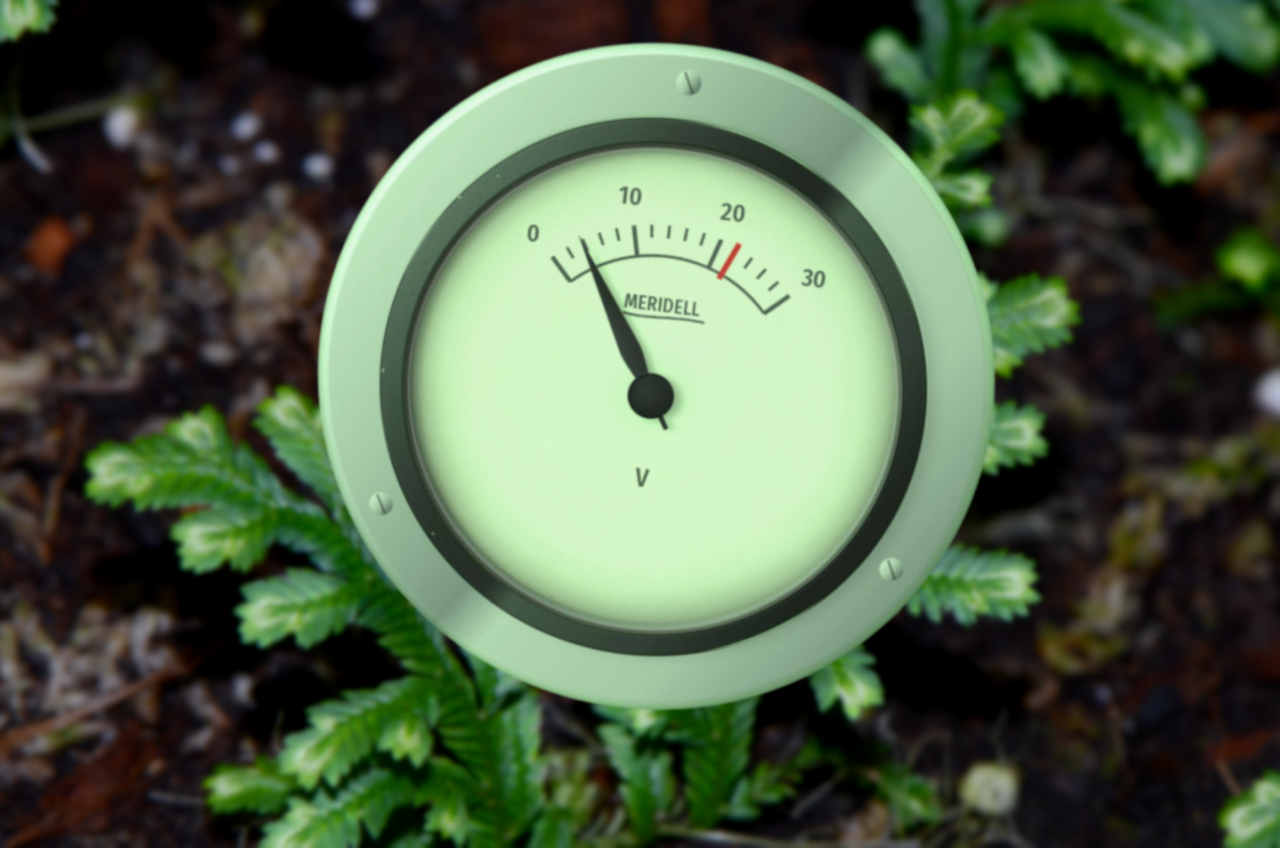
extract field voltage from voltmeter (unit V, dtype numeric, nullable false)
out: 4 V
